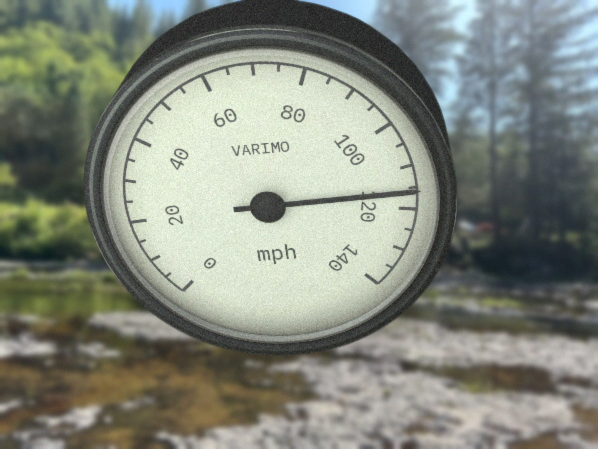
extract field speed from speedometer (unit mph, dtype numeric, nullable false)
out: 115 mph
